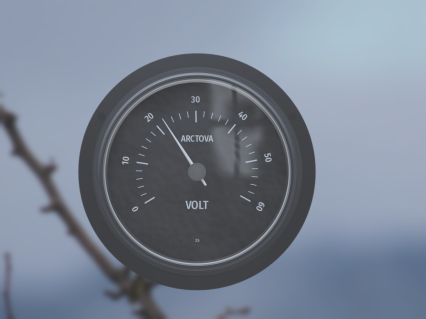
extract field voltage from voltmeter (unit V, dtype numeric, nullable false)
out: 22 V
